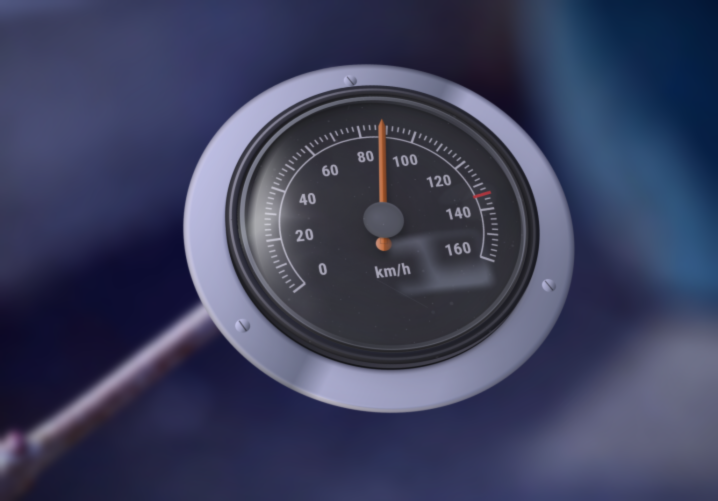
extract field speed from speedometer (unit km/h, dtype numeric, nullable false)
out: 88 km/h
